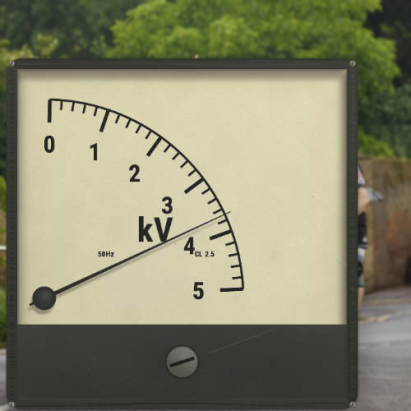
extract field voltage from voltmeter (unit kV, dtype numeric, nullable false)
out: 3.7 kV
